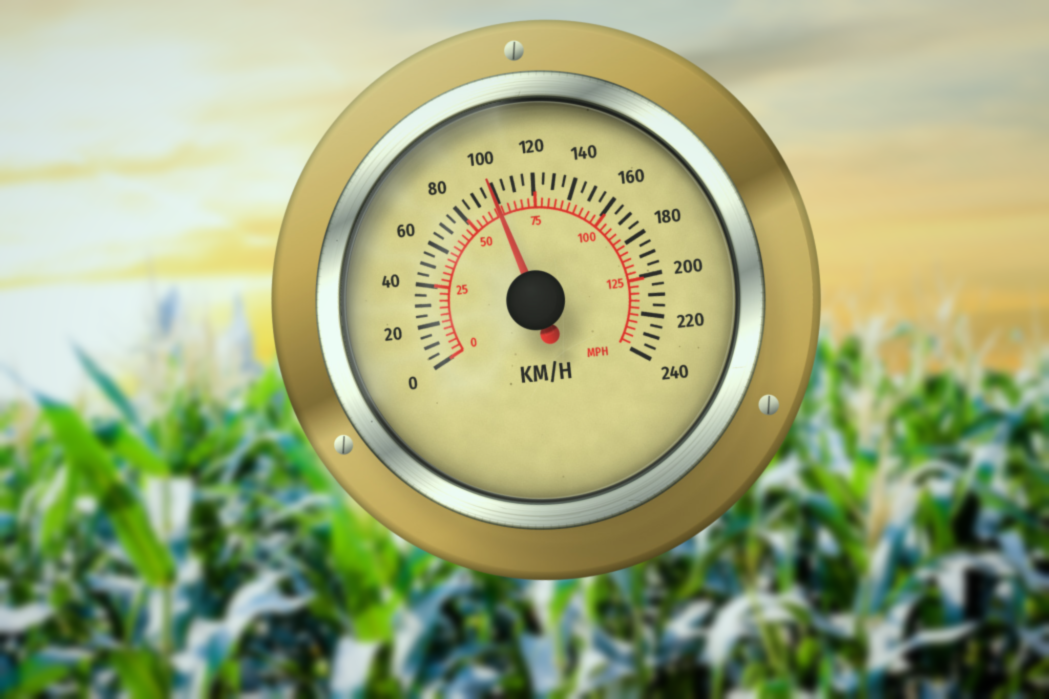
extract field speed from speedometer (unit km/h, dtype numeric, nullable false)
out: 100 km/h
